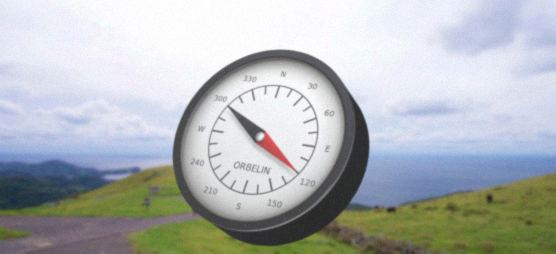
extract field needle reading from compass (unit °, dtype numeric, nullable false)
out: 120 °
